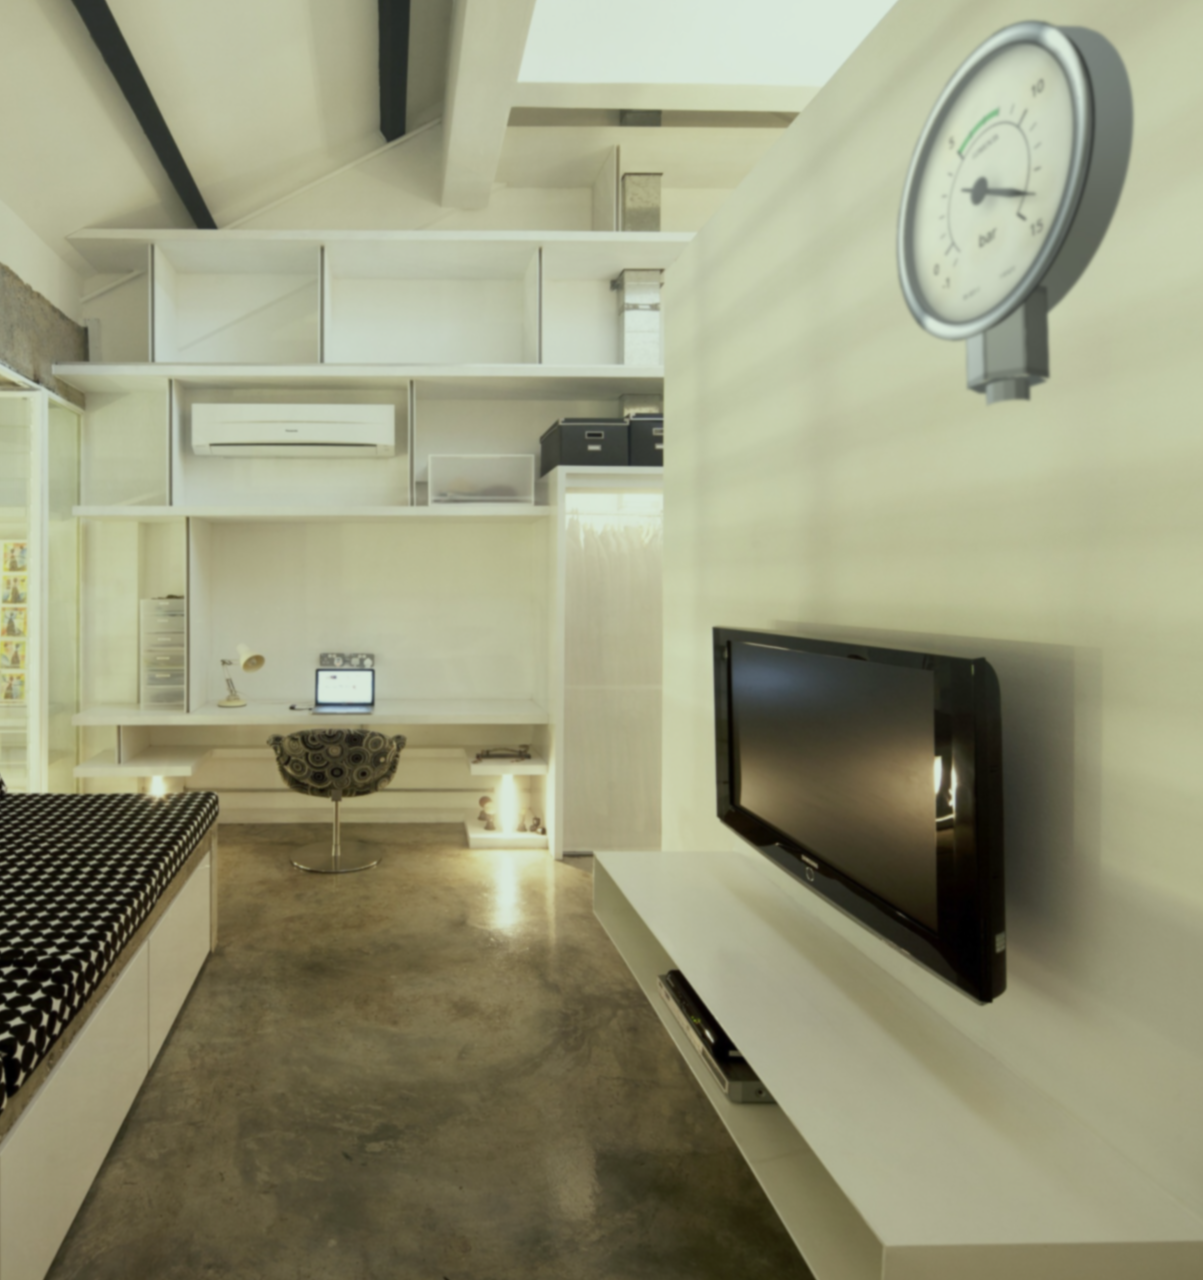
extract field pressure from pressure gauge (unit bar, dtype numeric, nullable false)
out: 14 bar
